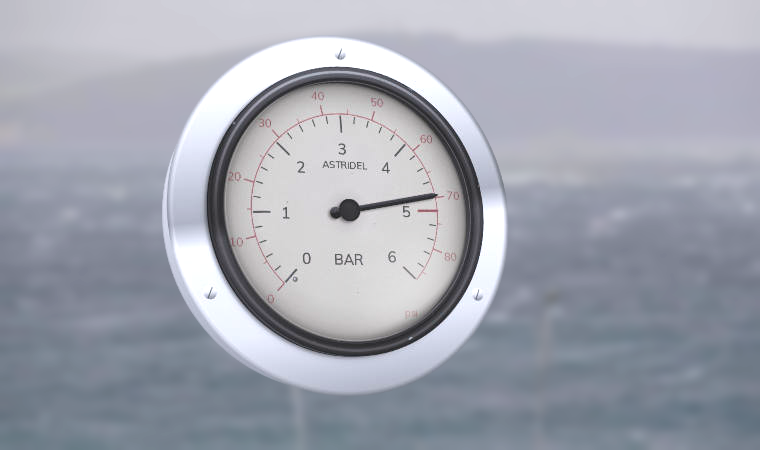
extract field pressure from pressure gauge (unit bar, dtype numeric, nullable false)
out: 4.8 bar
